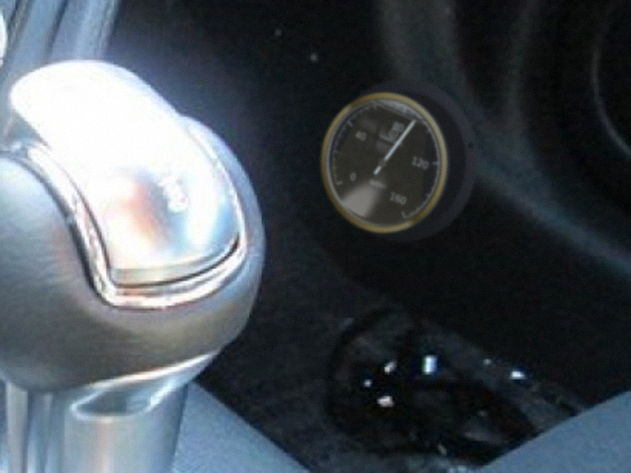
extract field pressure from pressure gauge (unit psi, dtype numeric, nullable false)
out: 90 psi
